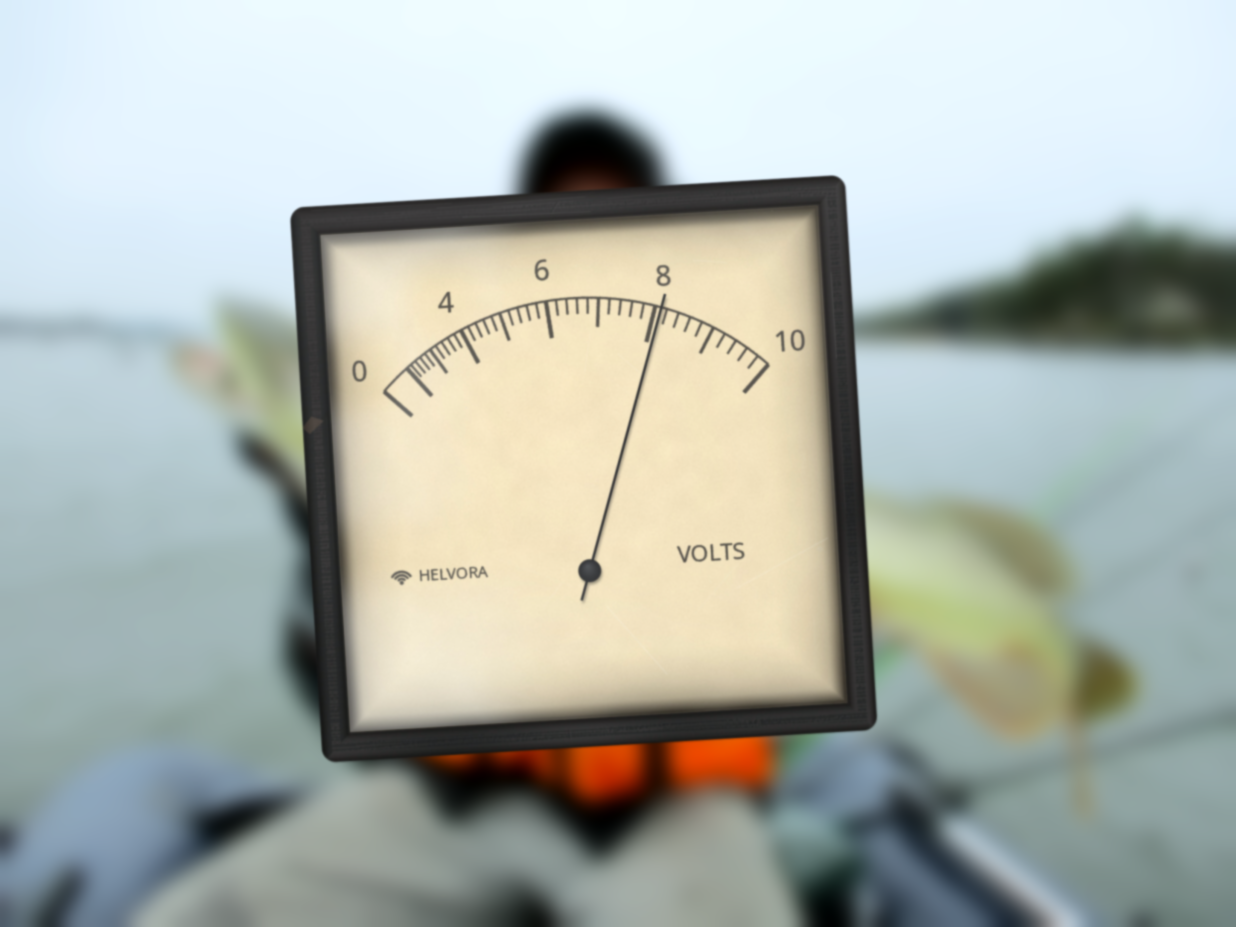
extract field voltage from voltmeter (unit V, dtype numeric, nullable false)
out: 8.1 V
